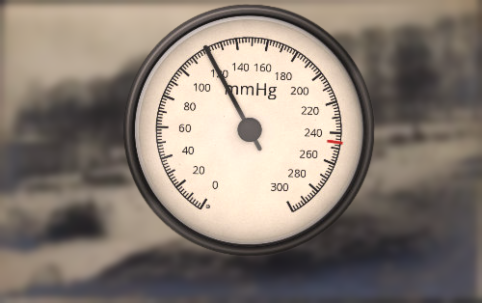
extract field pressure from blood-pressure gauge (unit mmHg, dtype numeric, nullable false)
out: 120 mmHg
